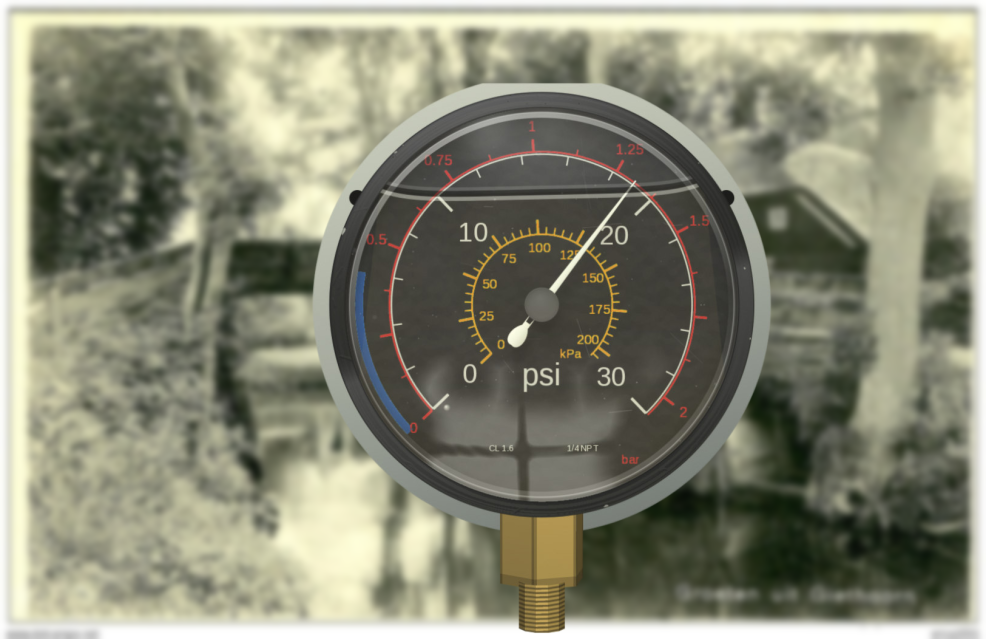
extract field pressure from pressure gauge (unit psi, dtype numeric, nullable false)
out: 19 psi
